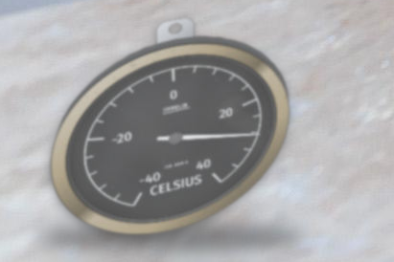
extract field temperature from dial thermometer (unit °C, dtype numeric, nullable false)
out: 28 °C
